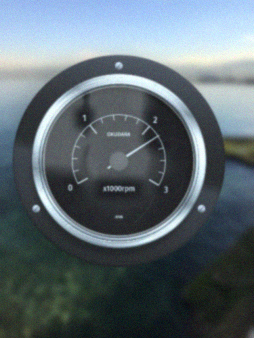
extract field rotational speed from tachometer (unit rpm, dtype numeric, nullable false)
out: 2200 rpm
